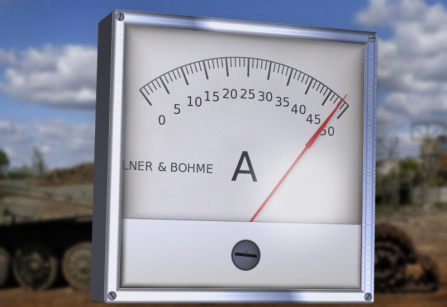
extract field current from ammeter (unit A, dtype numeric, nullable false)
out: 48 A
